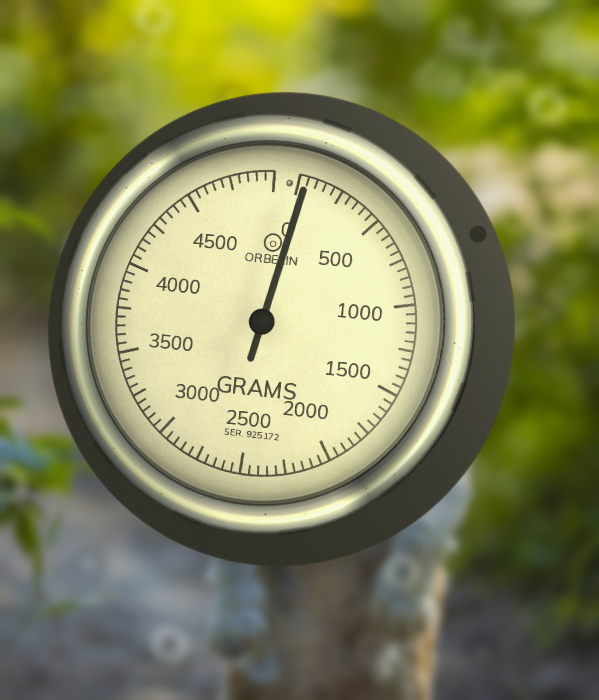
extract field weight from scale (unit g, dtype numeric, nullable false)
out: 50 g
